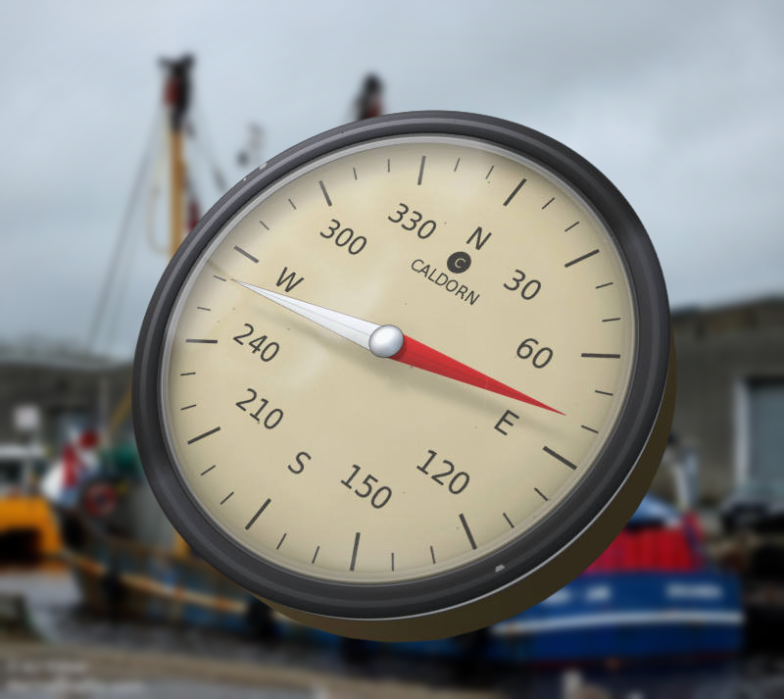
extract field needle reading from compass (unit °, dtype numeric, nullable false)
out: 80 °
